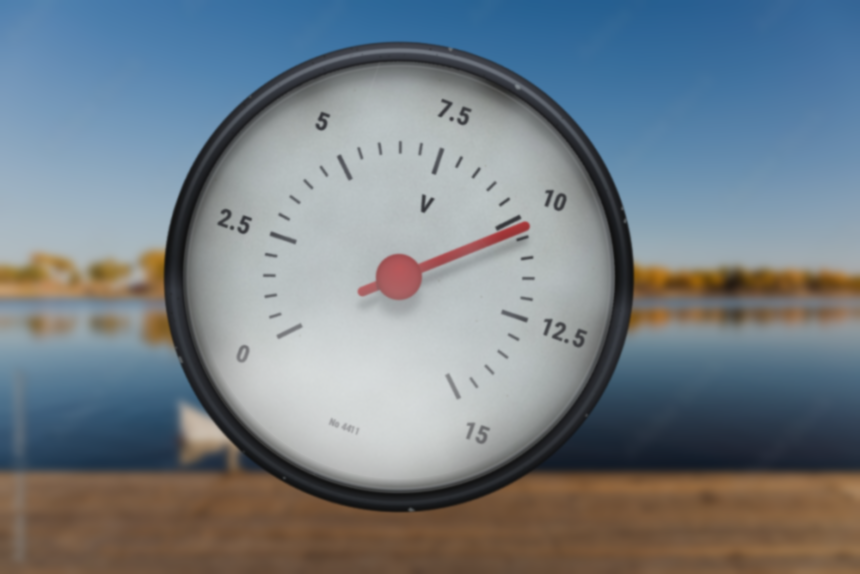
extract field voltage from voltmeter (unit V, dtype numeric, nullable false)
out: 10.25 V
